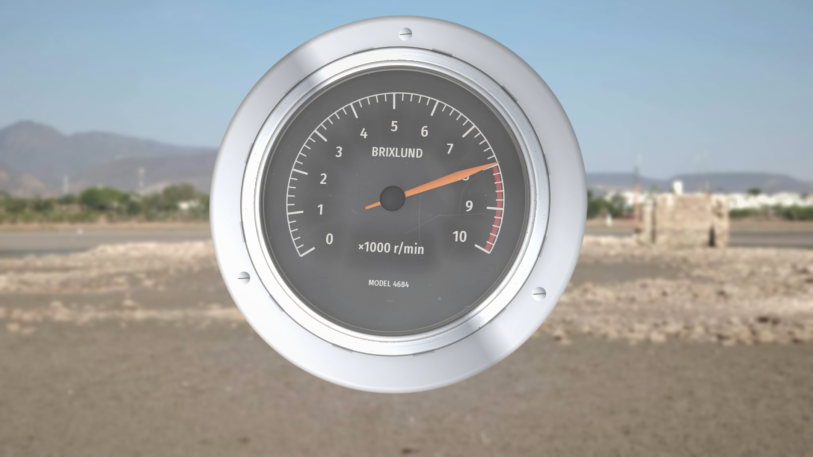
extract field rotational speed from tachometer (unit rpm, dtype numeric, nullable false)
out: 8000 rpm
